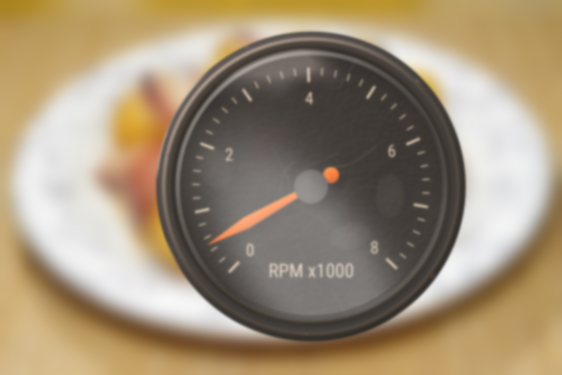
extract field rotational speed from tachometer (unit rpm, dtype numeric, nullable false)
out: 500 rpm
